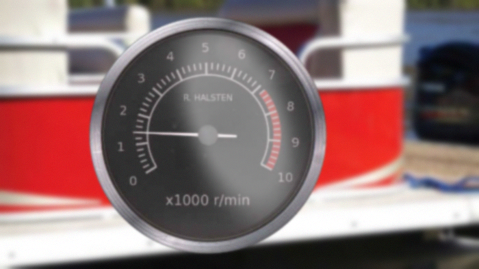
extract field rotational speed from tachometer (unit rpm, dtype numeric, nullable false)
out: 1400 rpm
